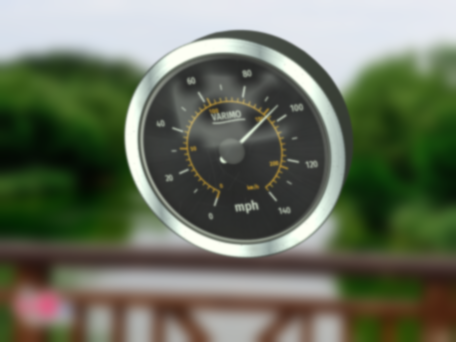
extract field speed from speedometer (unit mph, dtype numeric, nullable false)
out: 95 mph
